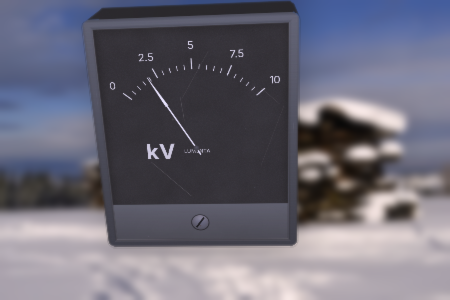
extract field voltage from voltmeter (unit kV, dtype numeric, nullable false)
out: 2 kV
